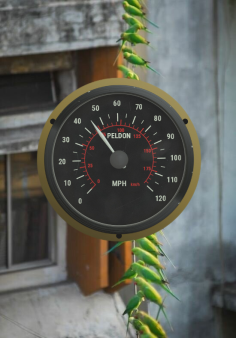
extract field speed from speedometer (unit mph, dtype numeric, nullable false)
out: 45 mph
